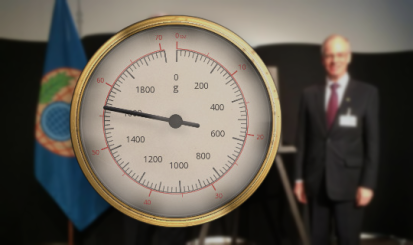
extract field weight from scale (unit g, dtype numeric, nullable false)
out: 1600 g
